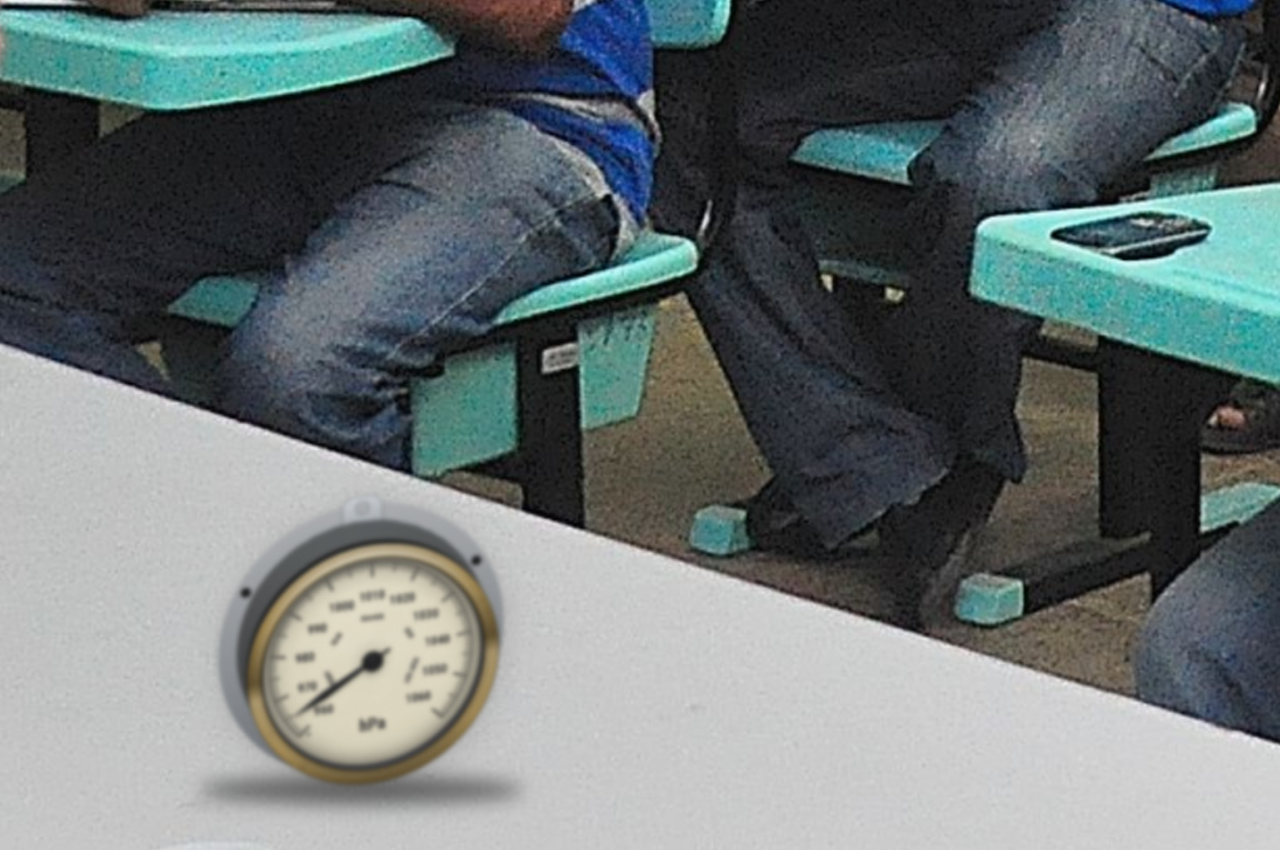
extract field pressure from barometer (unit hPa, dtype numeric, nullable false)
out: 965 hPa
